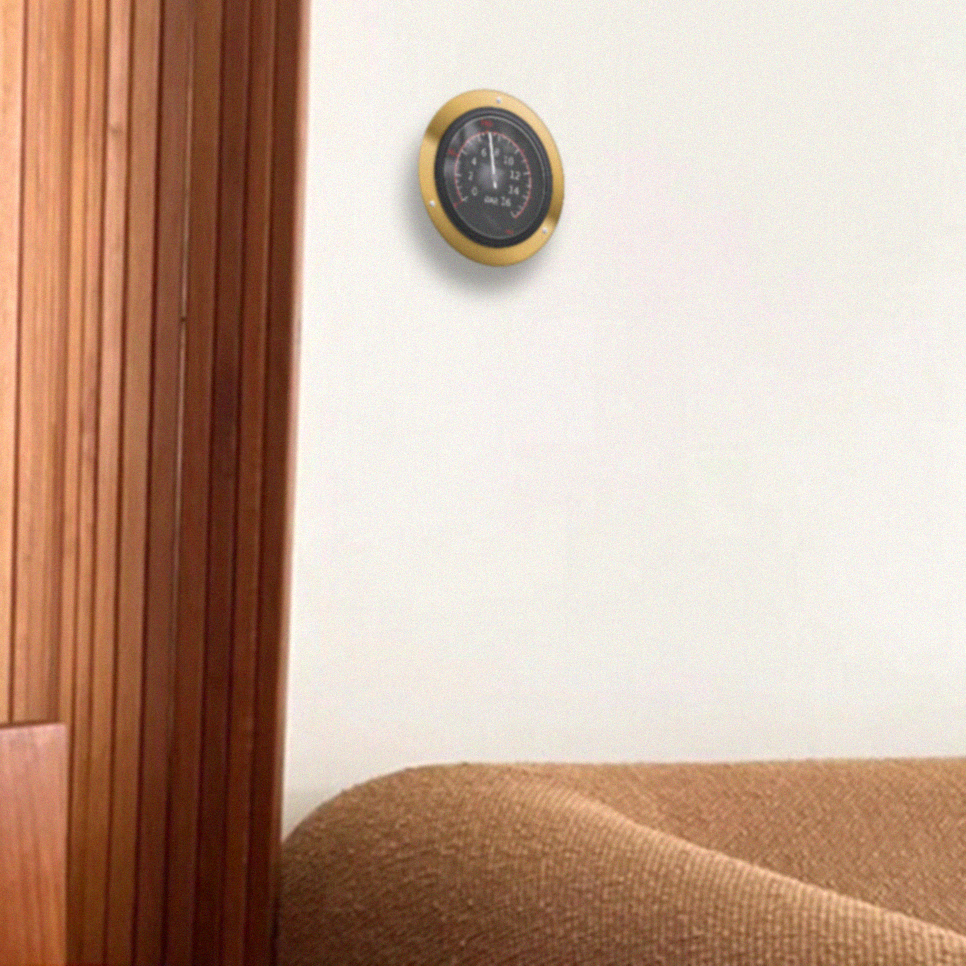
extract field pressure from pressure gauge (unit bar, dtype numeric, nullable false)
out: 7 bar
